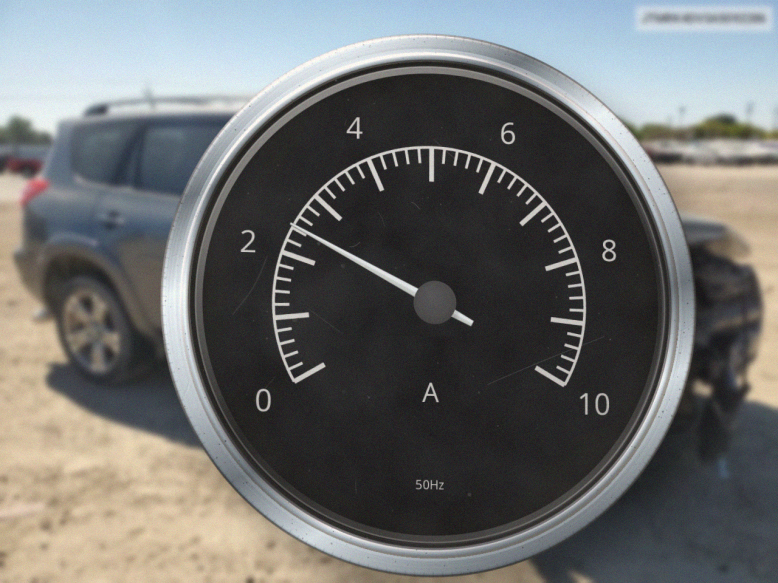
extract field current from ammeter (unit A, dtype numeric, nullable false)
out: 2.4 A
